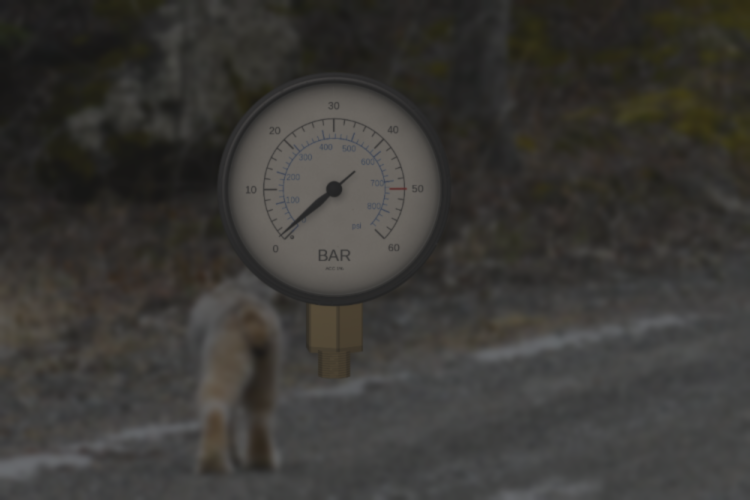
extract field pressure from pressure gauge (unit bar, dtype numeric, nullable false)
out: 1 bar
